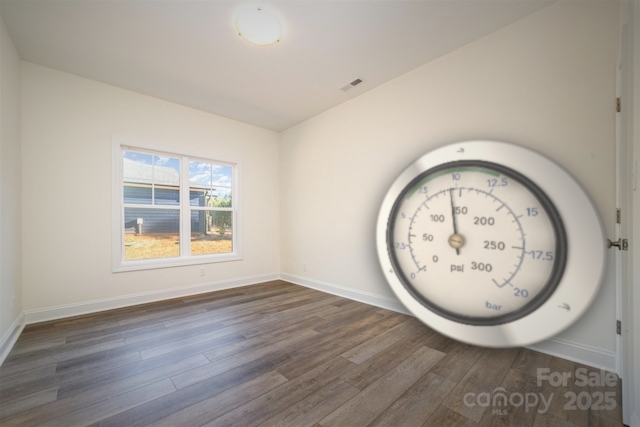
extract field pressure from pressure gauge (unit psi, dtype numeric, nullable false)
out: 140 psi
